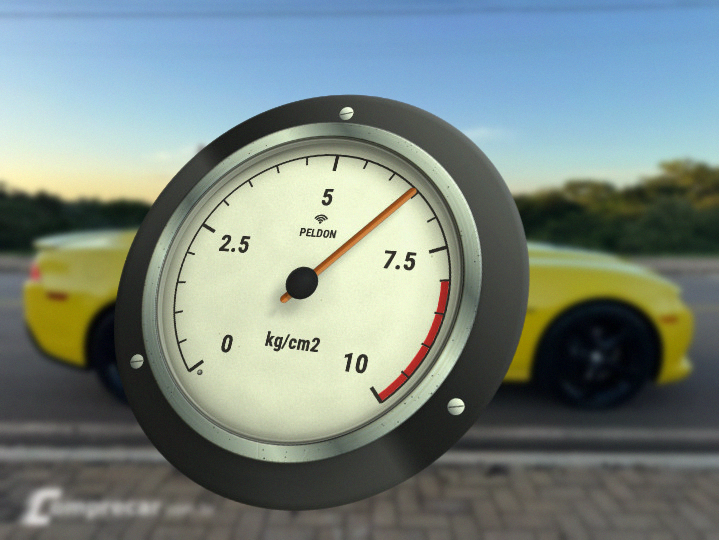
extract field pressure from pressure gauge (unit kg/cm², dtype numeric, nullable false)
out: 6.5 kg/cm²
